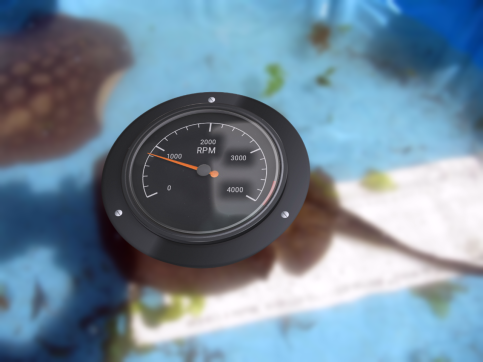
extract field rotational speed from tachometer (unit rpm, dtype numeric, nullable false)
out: 800 rpm
